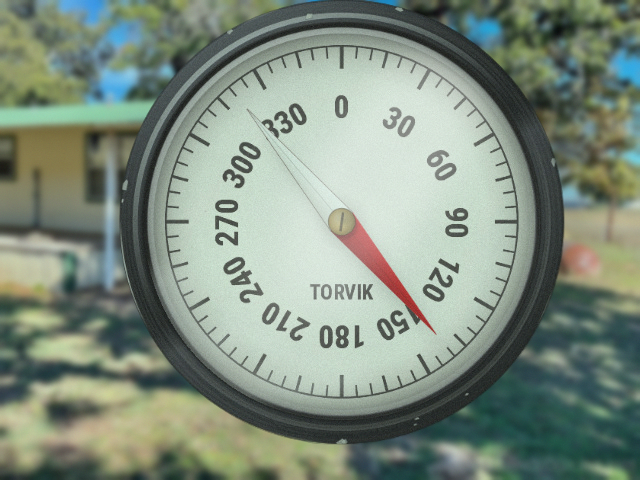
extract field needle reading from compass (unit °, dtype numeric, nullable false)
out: 140 °
